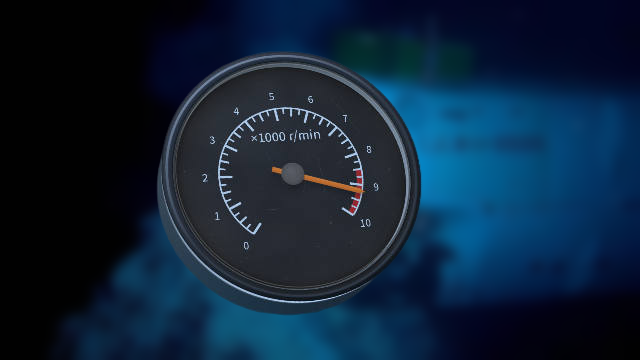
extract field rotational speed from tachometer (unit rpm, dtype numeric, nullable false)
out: 9250 rpm
